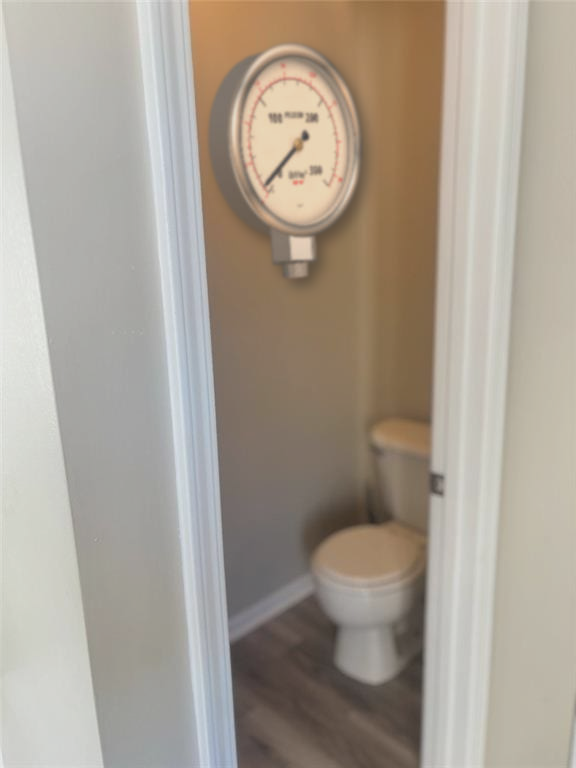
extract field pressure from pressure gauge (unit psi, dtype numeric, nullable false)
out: 10 psi
